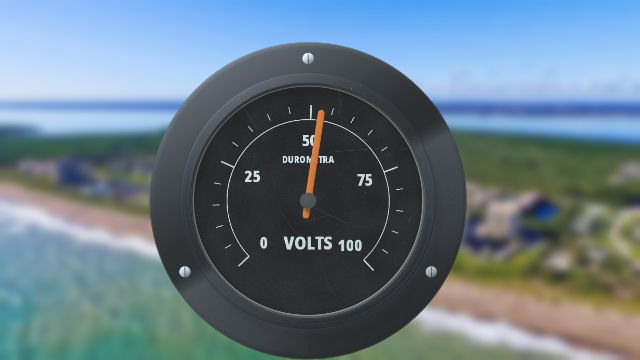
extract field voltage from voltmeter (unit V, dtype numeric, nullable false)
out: 52.5 V
